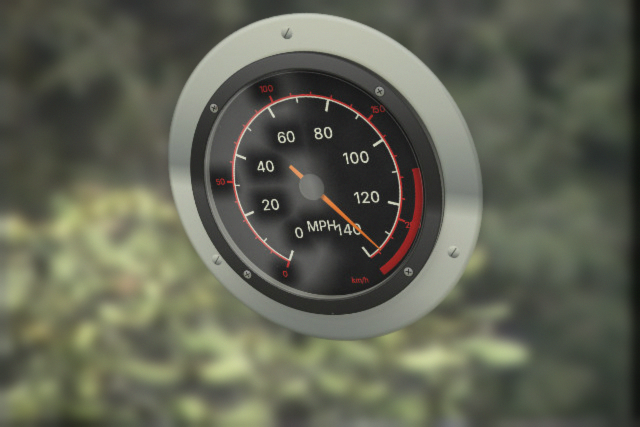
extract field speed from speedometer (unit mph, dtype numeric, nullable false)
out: 135 mph
